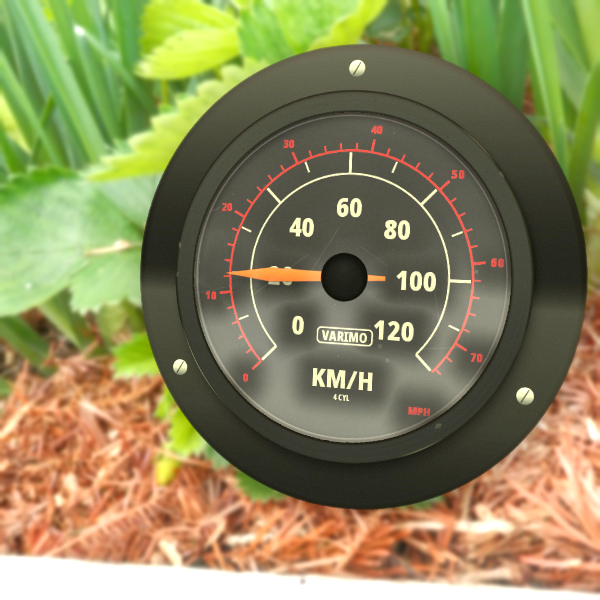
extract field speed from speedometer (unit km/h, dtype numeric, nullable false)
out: 20 km/h
